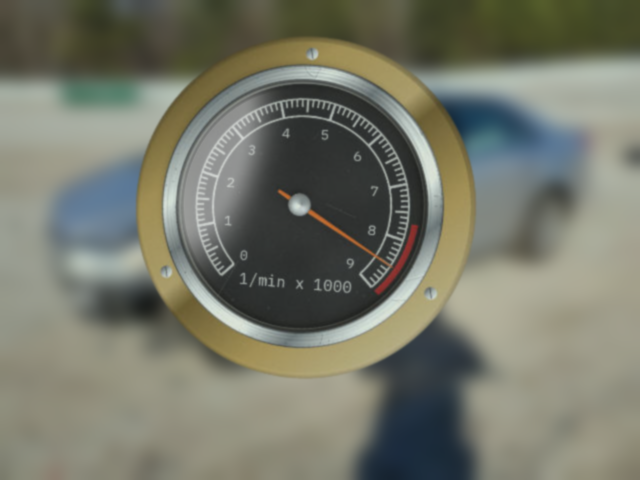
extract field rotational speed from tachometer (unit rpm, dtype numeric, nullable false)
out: 8500 rpm
